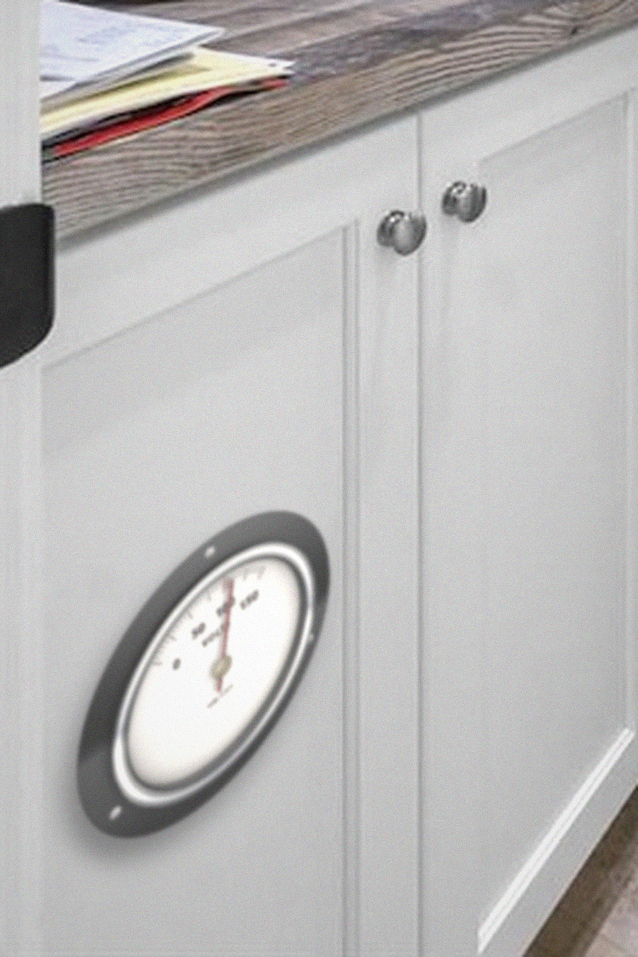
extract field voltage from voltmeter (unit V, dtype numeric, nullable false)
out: 100 V
